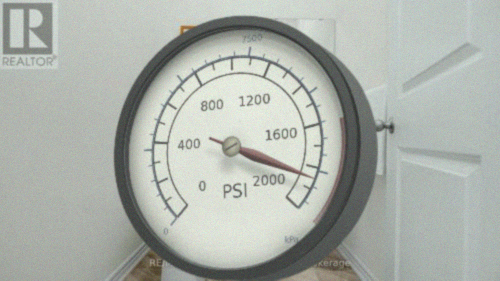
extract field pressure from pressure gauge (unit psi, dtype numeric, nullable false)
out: 1850 psi
